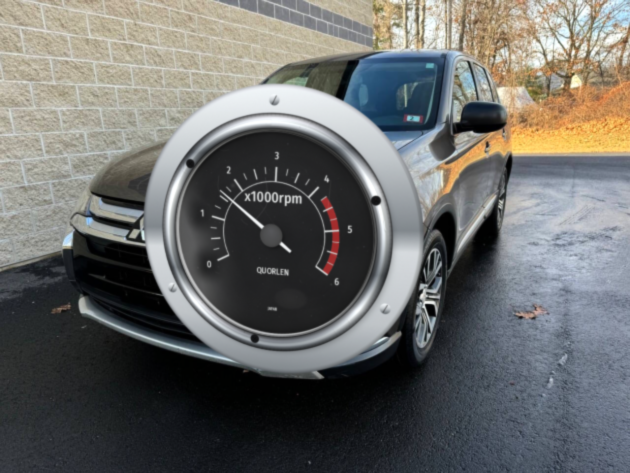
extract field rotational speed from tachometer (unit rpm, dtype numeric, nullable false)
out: 1625 rpm
